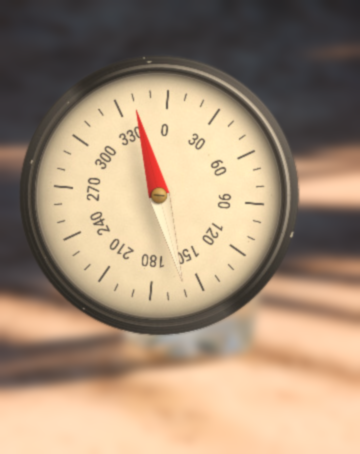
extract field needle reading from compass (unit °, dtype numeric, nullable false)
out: 340 °
